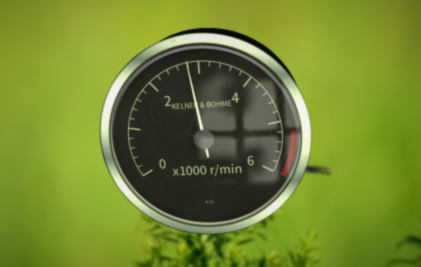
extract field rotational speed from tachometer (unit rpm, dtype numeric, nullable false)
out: 2800 rpm
